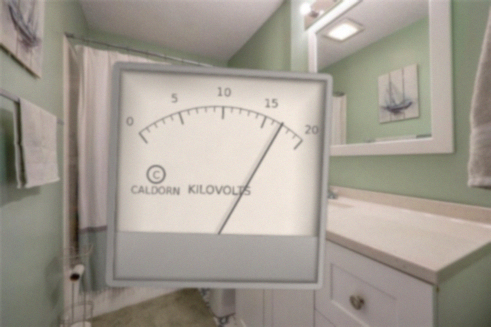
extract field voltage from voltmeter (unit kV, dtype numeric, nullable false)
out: 17 kV
